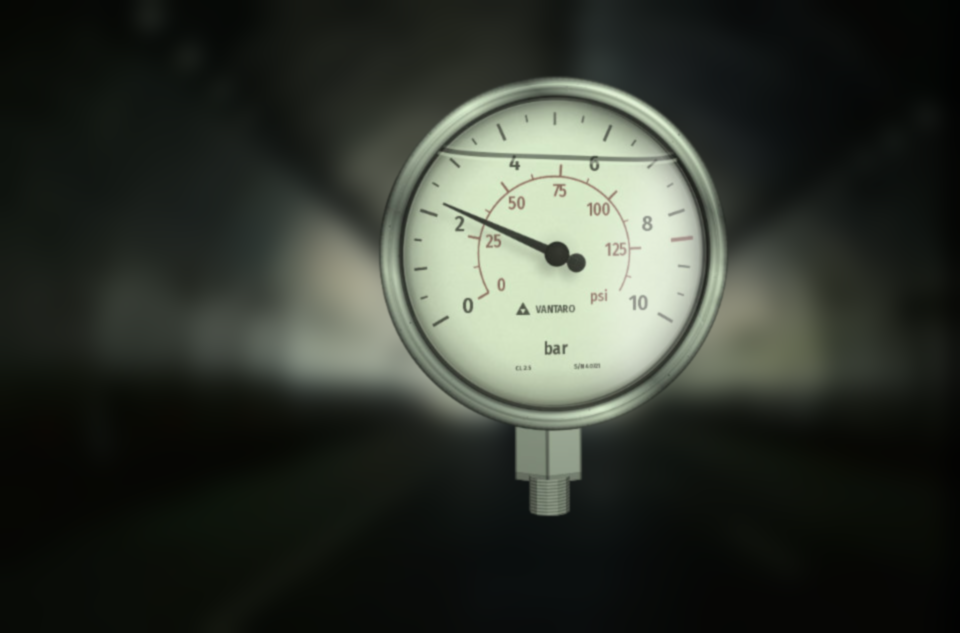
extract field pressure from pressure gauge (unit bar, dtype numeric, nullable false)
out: 2.25 bar
